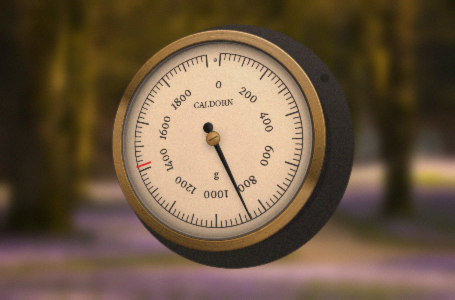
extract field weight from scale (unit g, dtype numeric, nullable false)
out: 860 g
